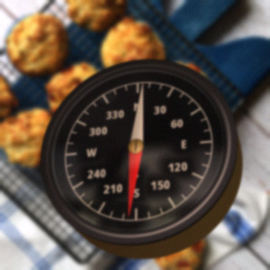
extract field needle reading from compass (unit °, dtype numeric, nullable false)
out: 185 °
